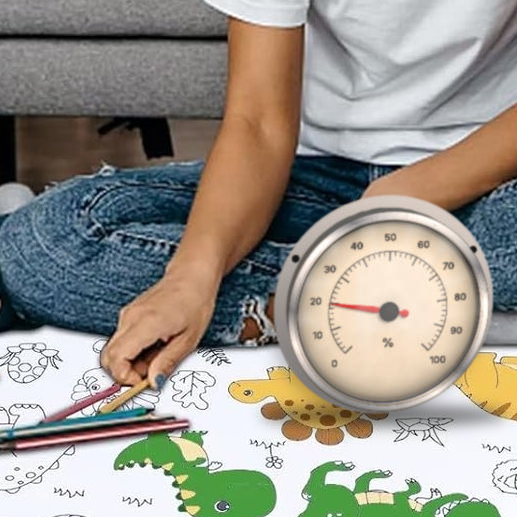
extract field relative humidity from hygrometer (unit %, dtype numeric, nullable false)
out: 20 %
